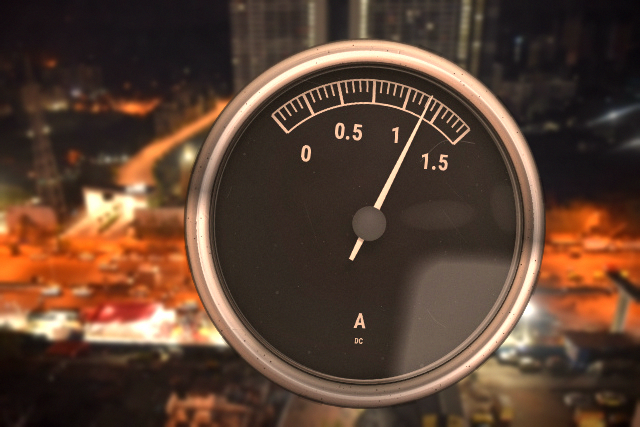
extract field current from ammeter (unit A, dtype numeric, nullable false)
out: 1.15 A
